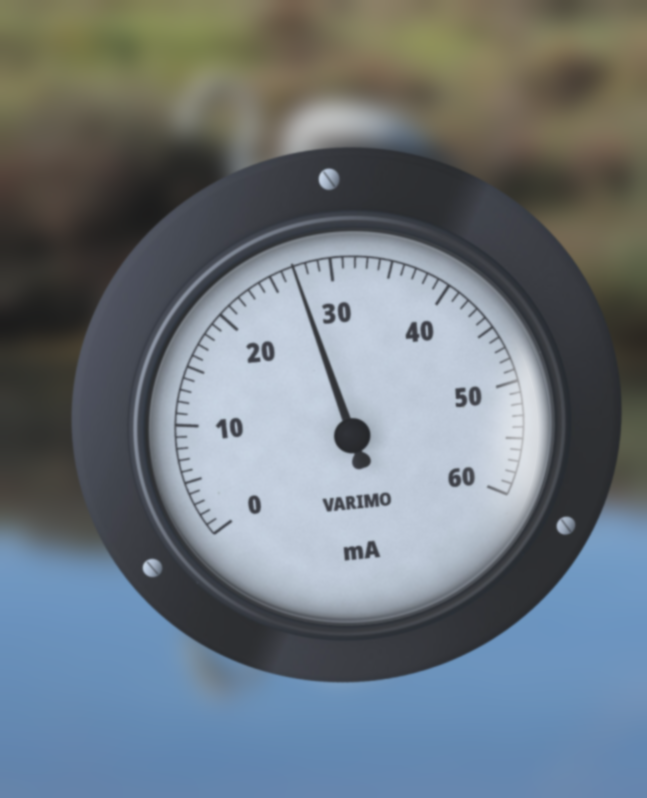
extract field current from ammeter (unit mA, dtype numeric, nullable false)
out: 27 mA
